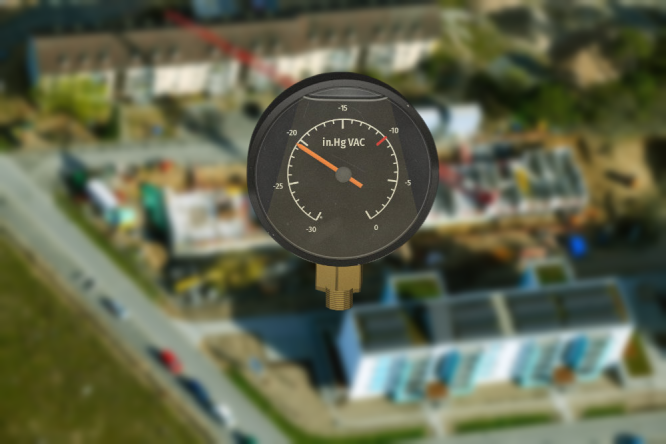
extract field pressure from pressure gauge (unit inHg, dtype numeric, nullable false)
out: -20.5 inHg
